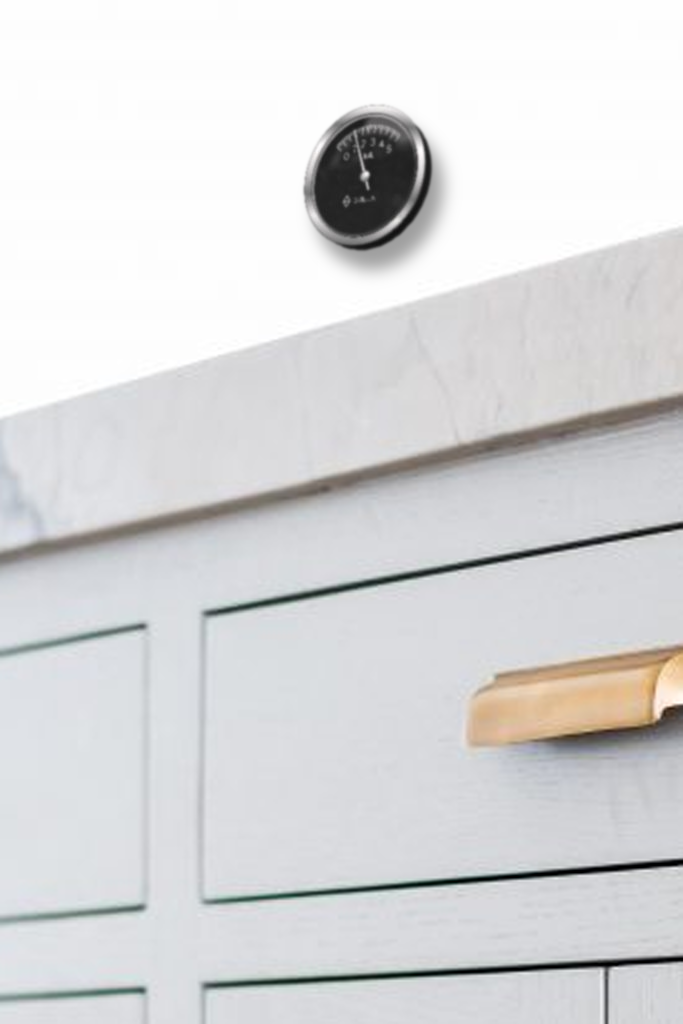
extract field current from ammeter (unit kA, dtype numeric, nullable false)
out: 1.5 kA
